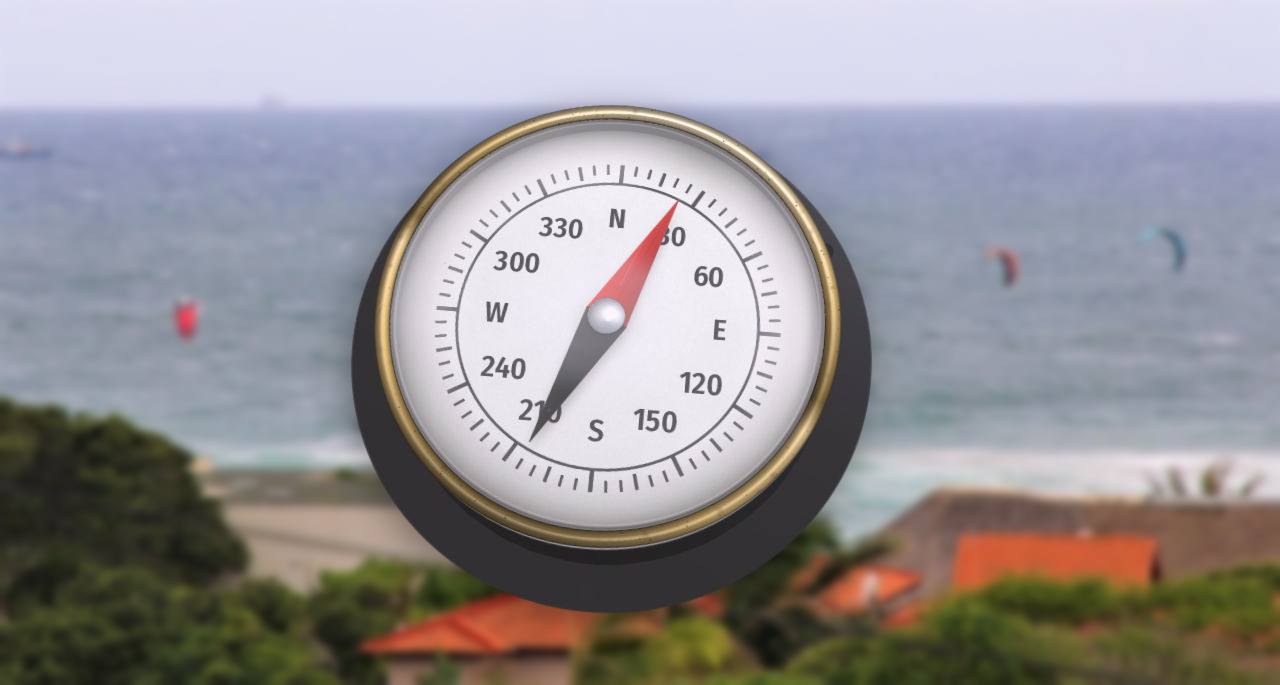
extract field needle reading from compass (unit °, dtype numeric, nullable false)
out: 25 °
